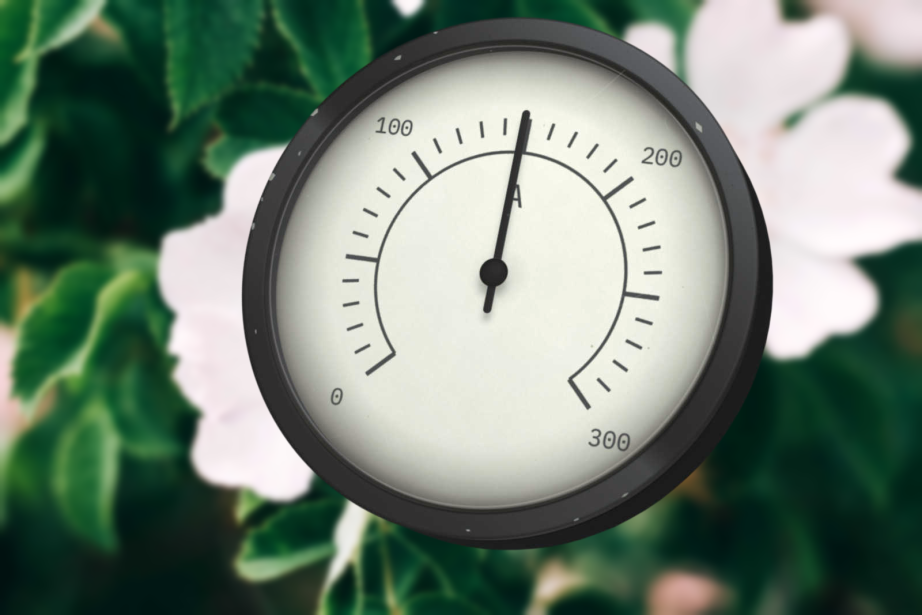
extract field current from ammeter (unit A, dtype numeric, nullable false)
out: 150 A
